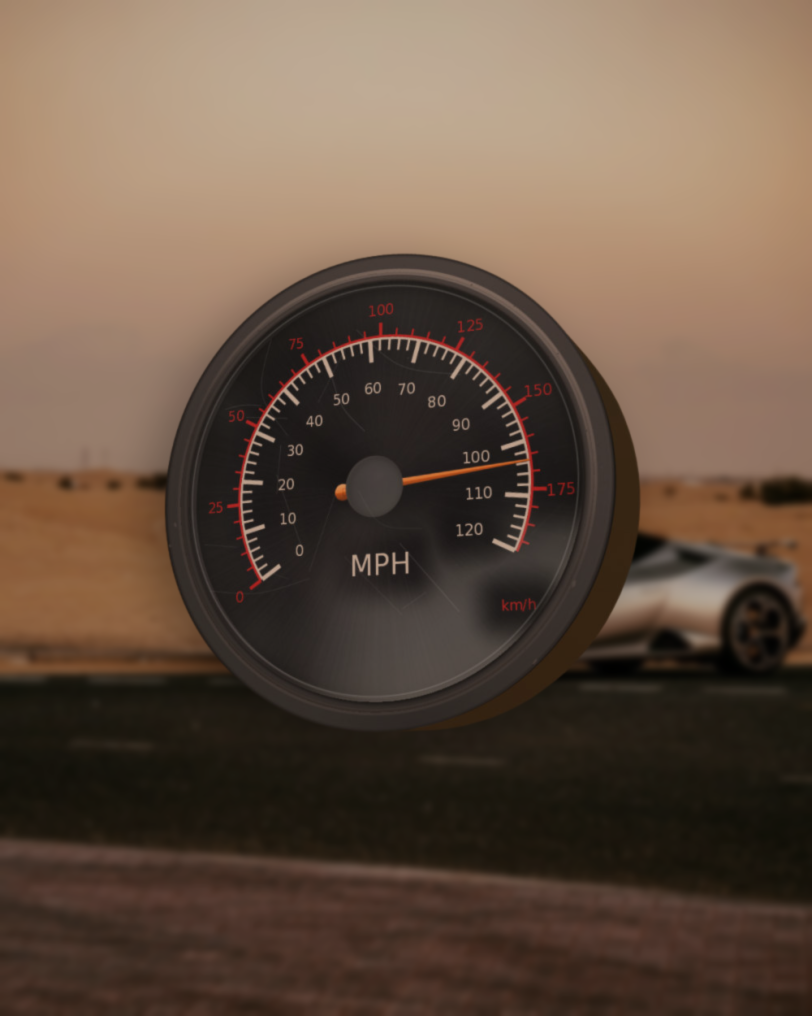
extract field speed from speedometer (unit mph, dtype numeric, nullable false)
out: 104 mph
